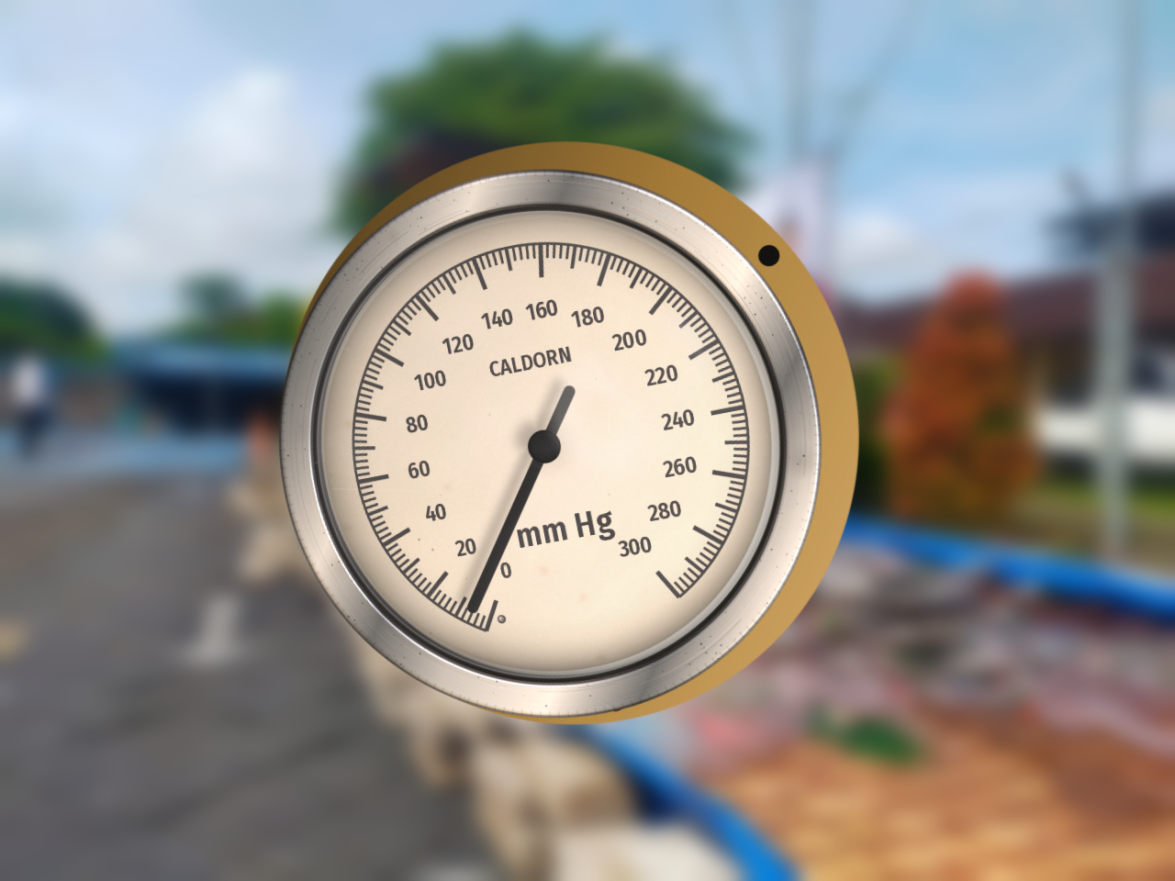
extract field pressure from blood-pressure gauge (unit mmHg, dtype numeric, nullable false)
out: 6 mmHg
